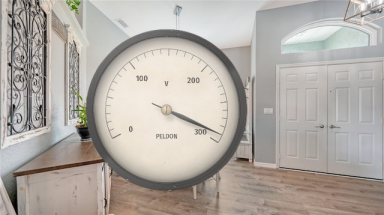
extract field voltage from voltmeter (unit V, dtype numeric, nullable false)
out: 290 V
